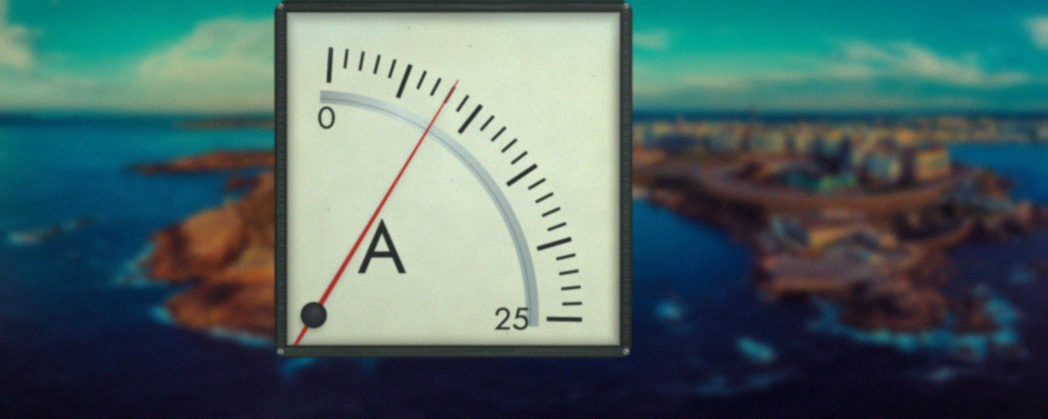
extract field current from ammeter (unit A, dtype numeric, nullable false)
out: 8 A
